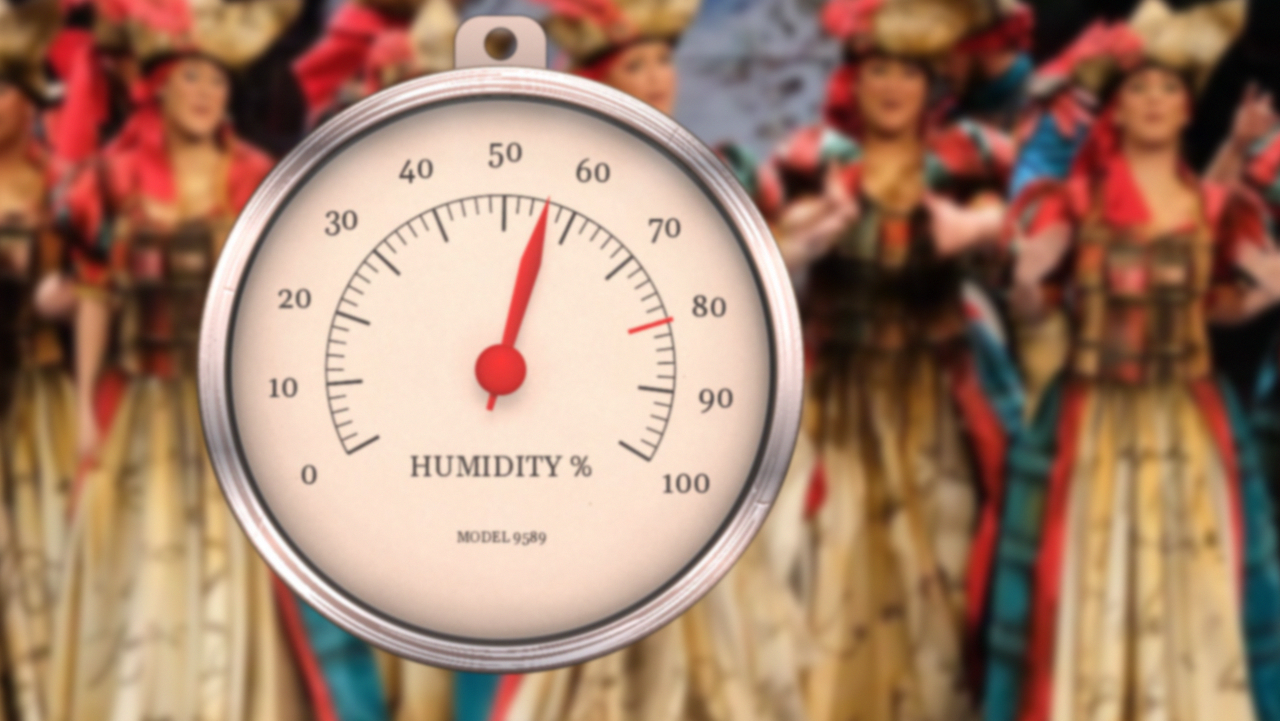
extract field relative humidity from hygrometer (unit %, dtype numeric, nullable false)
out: 56 %
